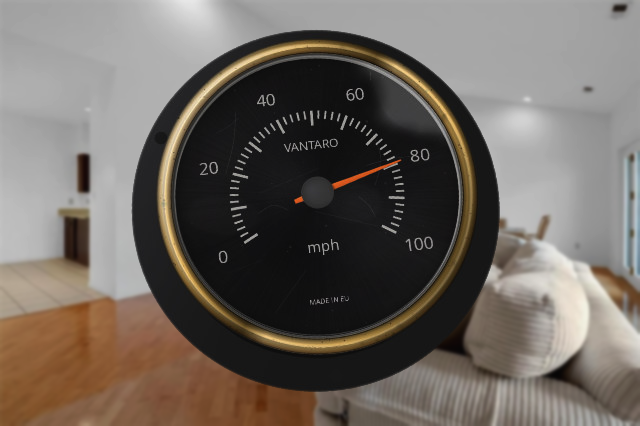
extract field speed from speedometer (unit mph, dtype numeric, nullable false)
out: 80 mph
